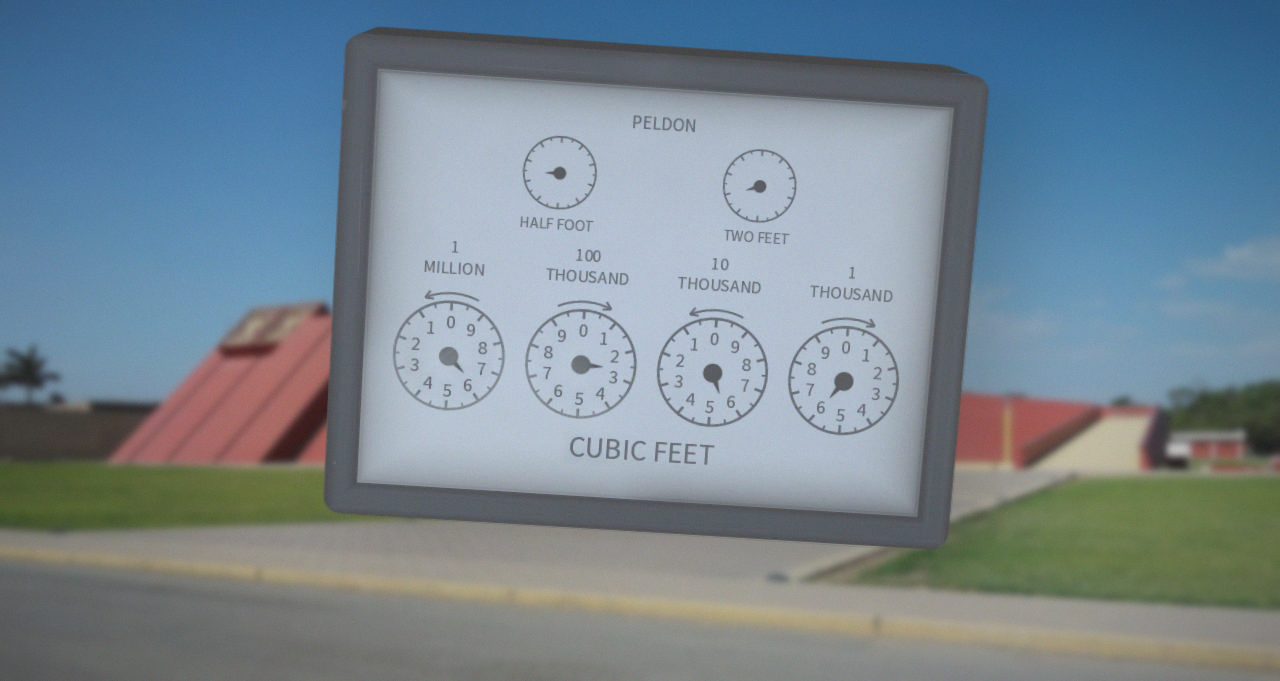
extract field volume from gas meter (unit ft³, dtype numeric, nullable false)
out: 625600 ft³
